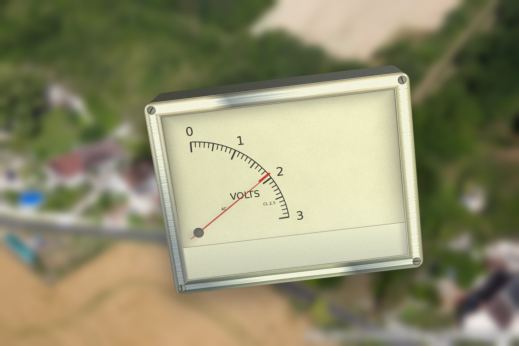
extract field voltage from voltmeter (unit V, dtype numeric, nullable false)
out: 1.9 V
